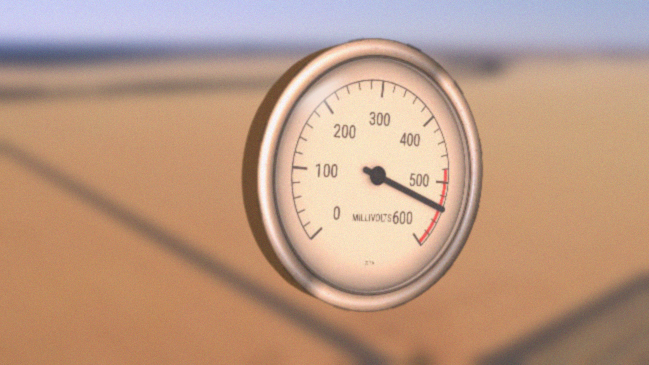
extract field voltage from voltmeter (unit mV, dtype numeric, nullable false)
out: 540 mV
